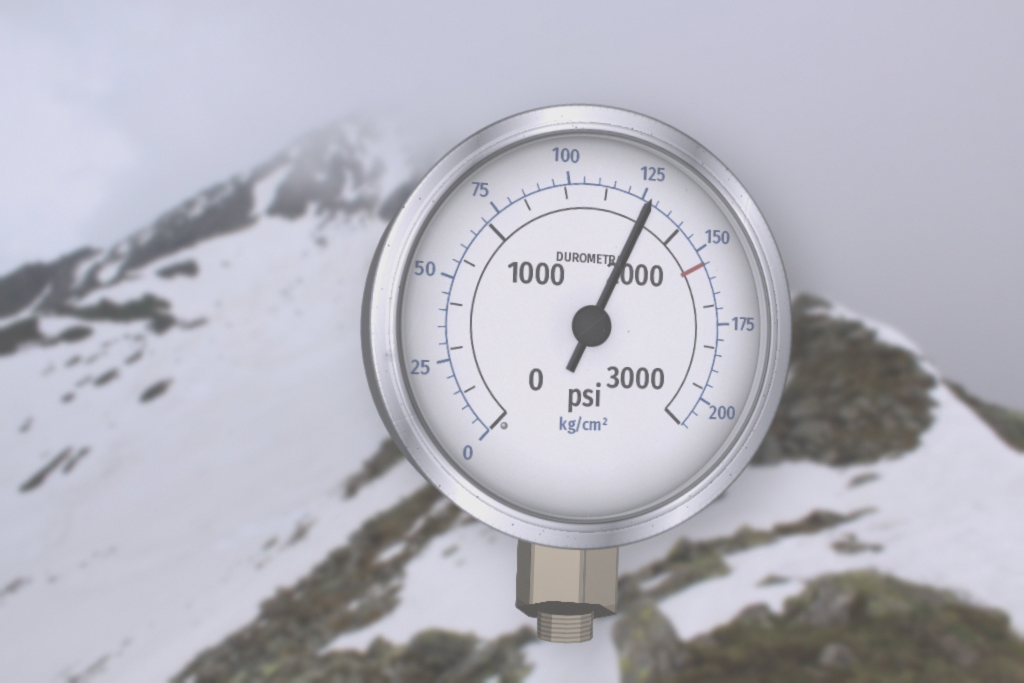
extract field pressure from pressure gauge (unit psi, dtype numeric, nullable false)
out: 1800 psi
